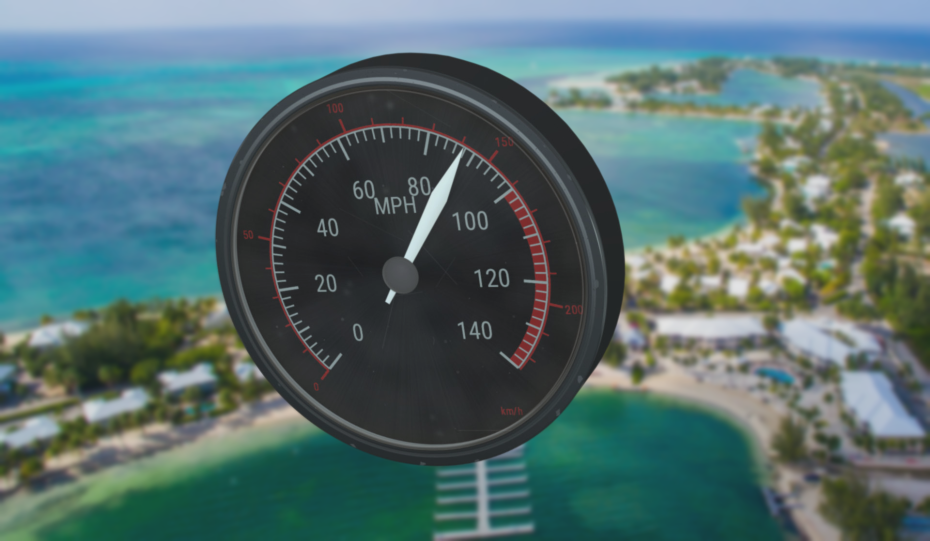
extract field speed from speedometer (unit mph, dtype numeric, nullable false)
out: 88 mph
